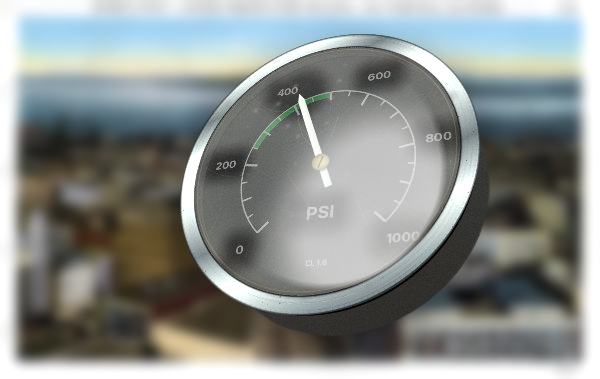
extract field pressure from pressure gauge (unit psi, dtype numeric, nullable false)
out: 425 psi
